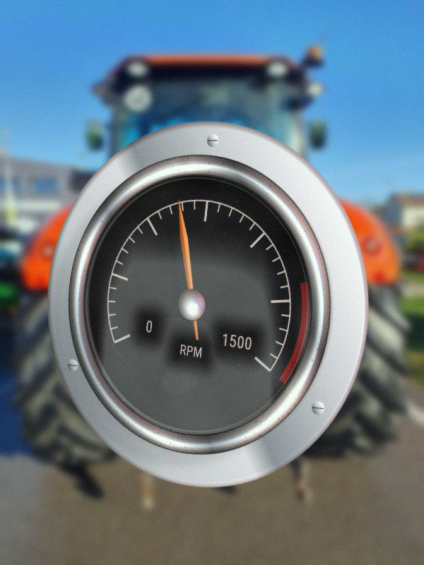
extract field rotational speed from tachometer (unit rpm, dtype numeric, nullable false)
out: 650 rpm
